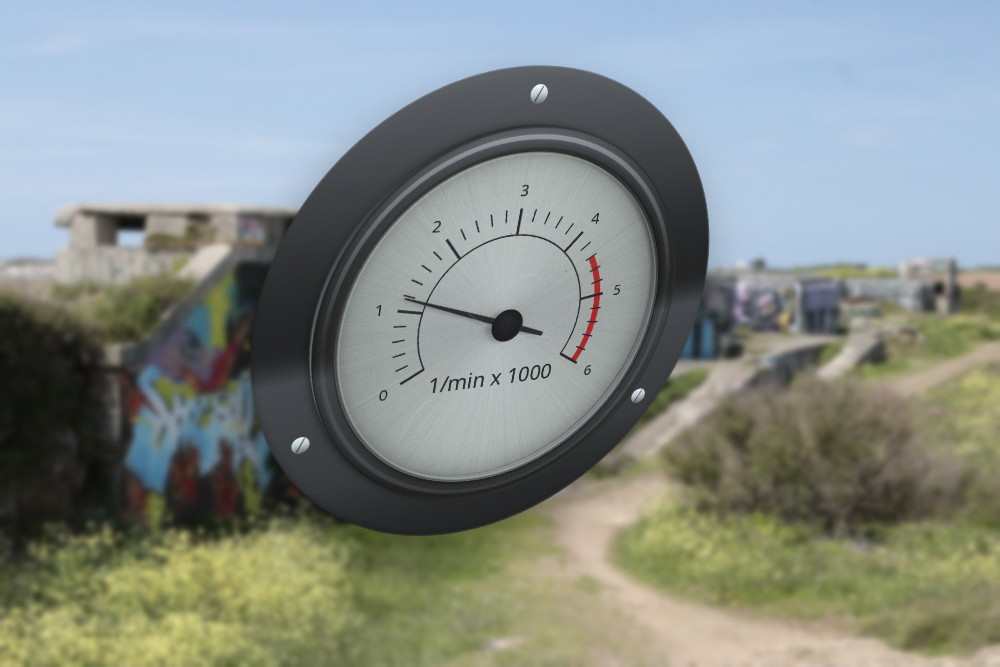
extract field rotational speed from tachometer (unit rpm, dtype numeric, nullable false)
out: 1200 rpm
